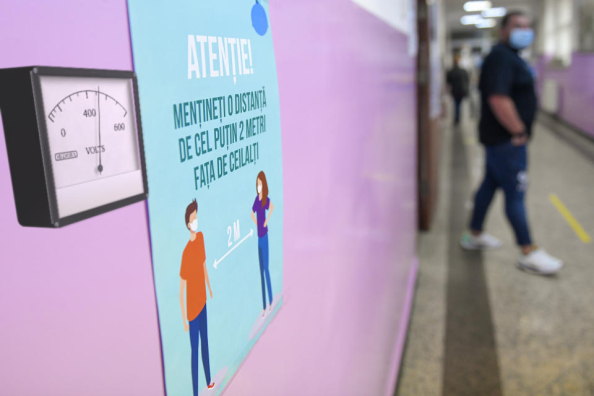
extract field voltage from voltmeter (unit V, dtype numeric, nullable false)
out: 450 V
